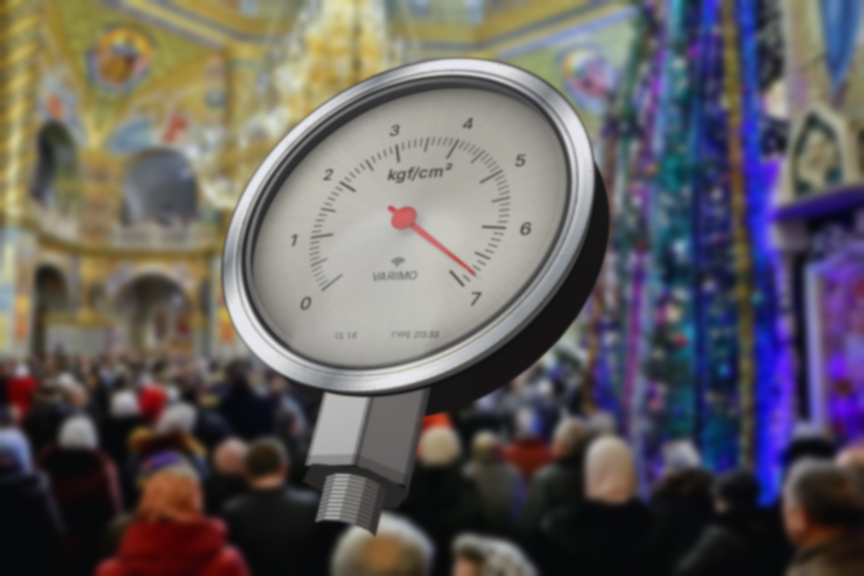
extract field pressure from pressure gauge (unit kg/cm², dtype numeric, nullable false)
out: 6.8 kg/cm²
